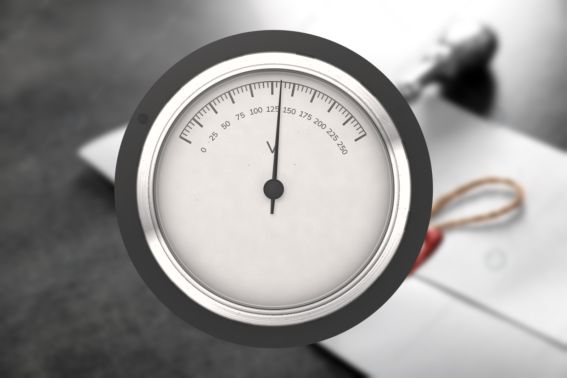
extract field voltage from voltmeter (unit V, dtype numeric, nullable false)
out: 135 V
